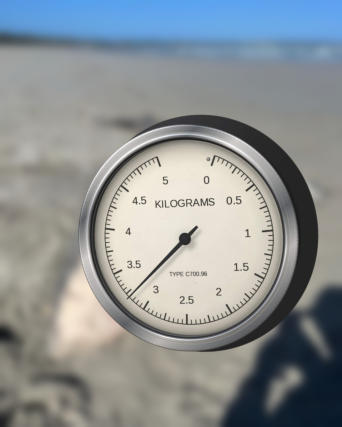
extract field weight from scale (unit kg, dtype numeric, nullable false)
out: 3.2 kg
